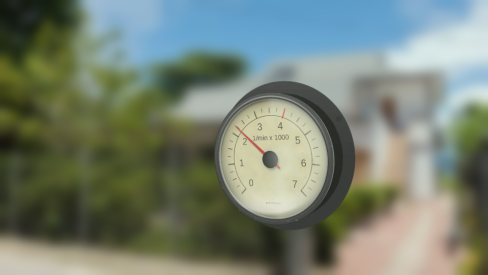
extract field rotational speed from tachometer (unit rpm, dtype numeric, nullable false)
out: 2250 rpm
